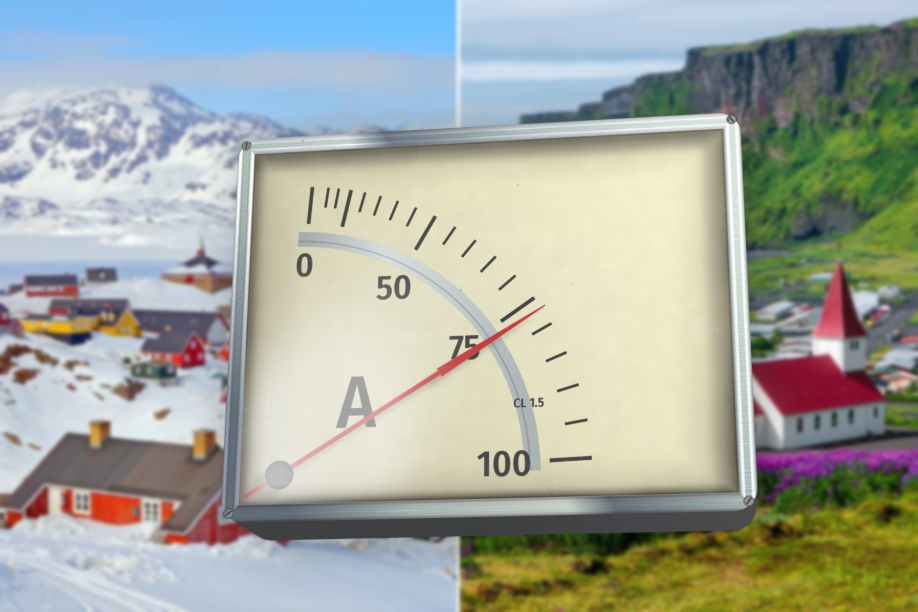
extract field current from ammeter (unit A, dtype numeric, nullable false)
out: 77.5 A
